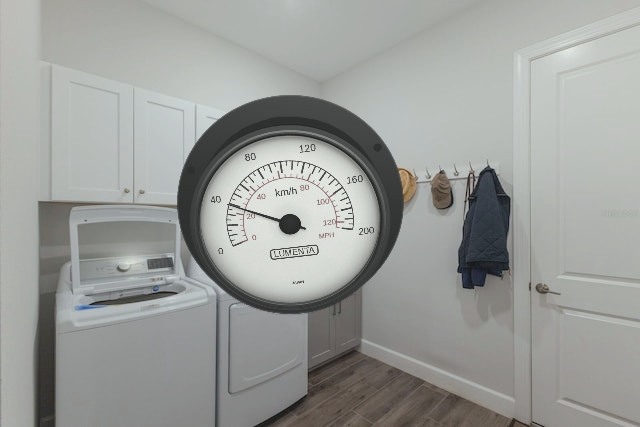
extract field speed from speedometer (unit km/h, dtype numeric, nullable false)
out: 40 km/h
